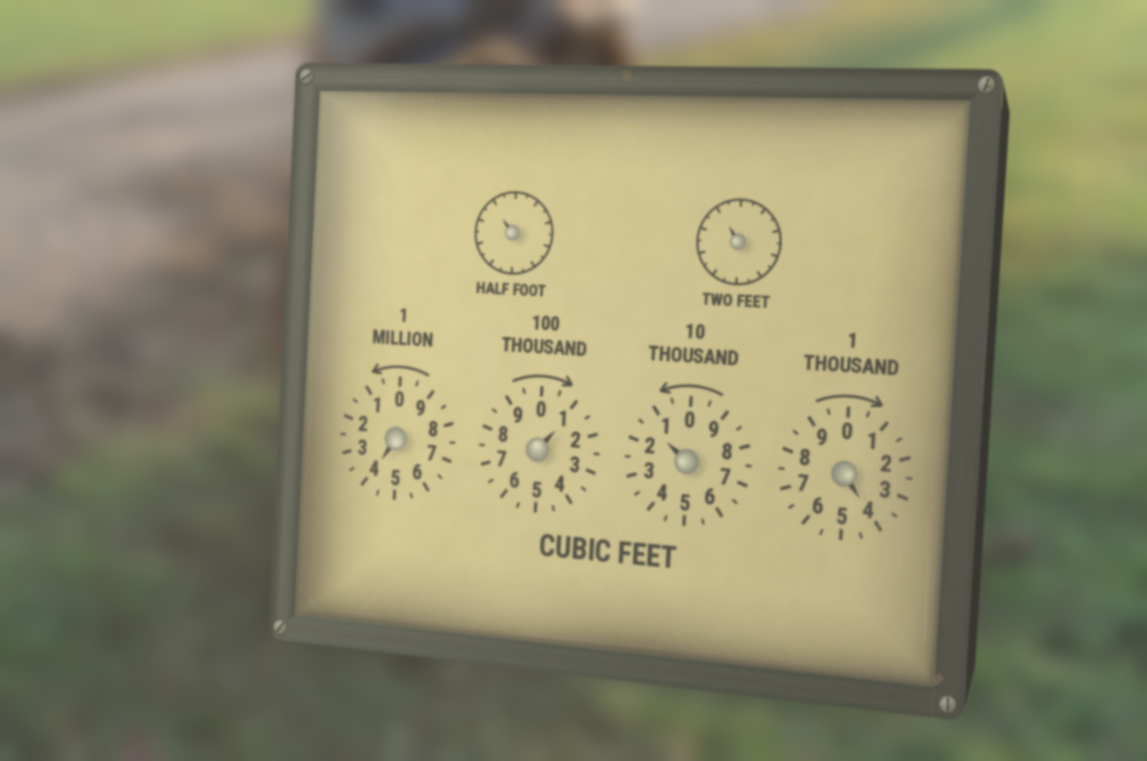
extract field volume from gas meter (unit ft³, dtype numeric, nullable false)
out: 411400 ft³
